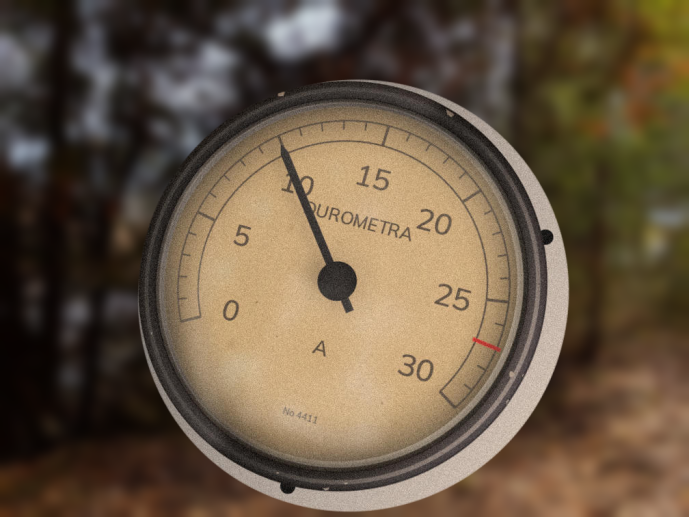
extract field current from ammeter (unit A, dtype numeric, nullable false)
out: 10 A
